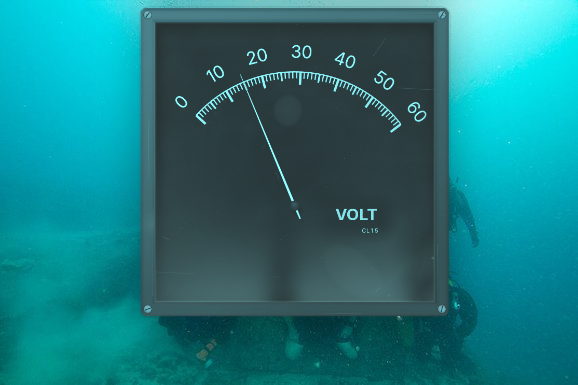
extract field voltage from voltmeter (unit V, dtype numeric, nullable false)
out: 15 V
